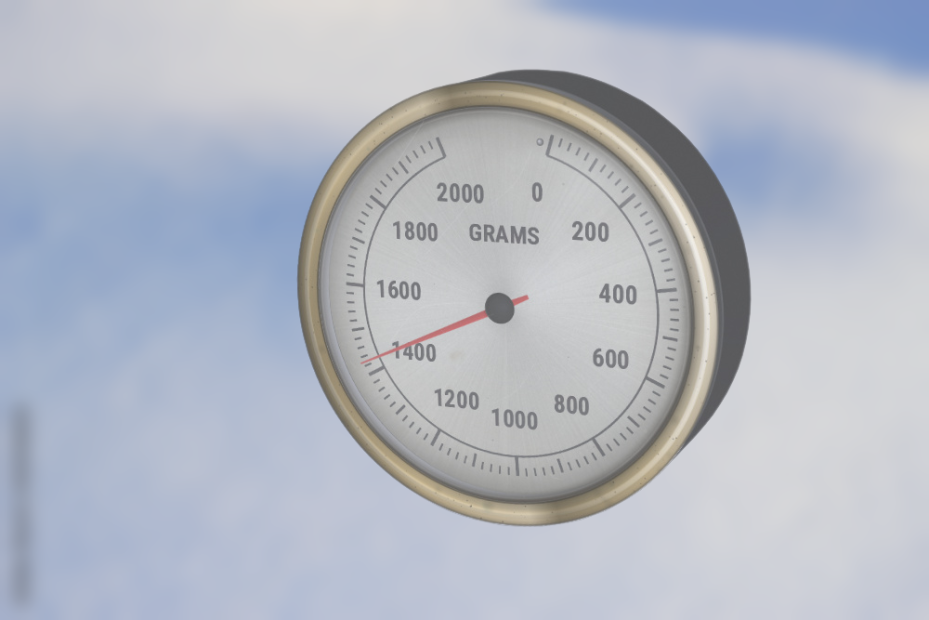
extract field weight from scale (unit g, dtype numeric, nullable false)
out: 1430 g
